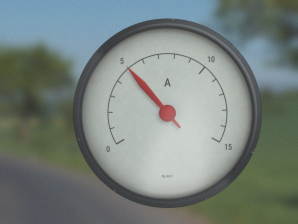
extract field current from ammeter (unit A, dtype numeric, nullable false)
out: 5 A
